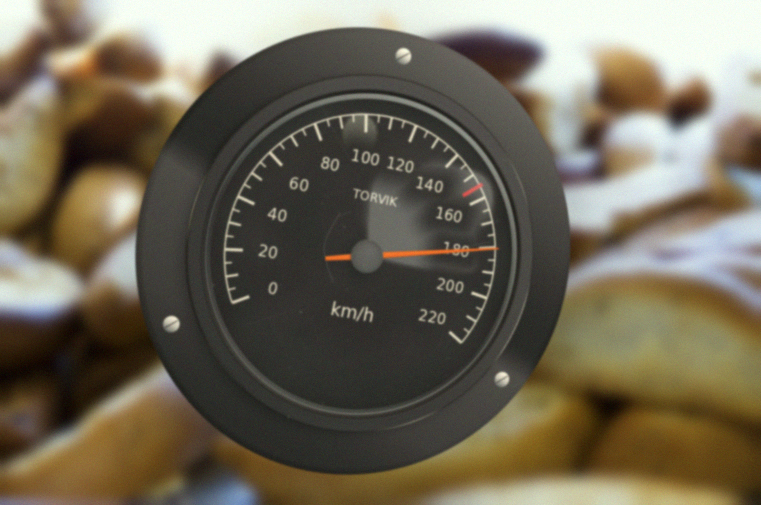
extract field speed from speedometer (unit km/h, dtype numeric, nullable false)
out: 180 km/h
